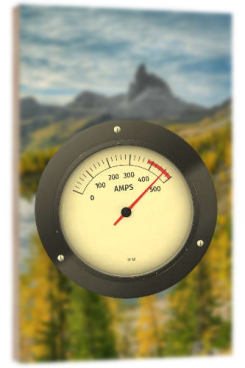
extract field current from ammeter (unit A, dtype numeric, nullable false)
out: 460 A
